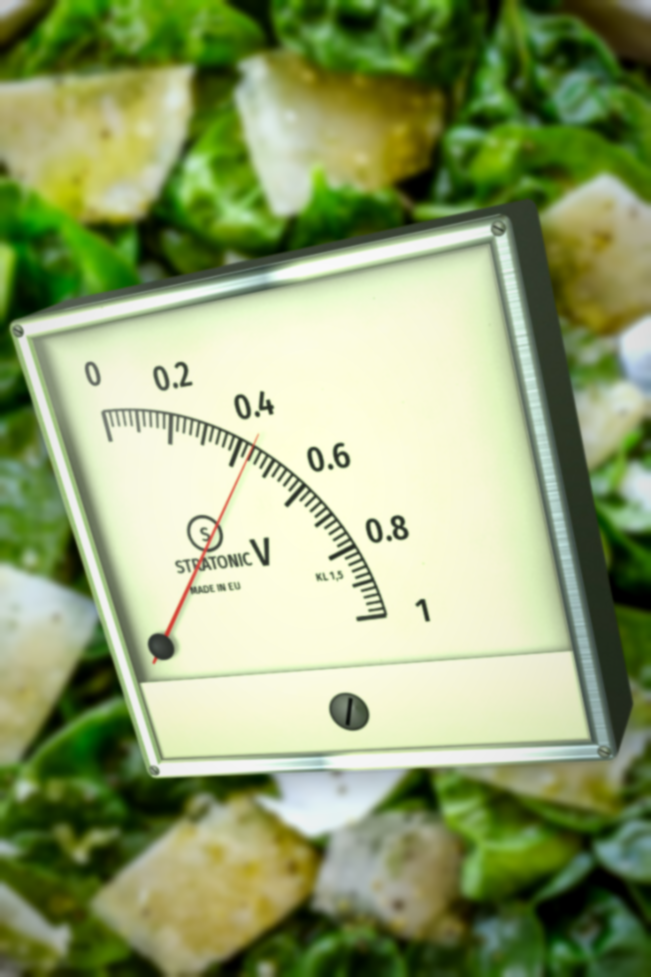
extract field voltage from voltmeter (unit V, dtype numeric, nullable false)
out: 0.44 V
